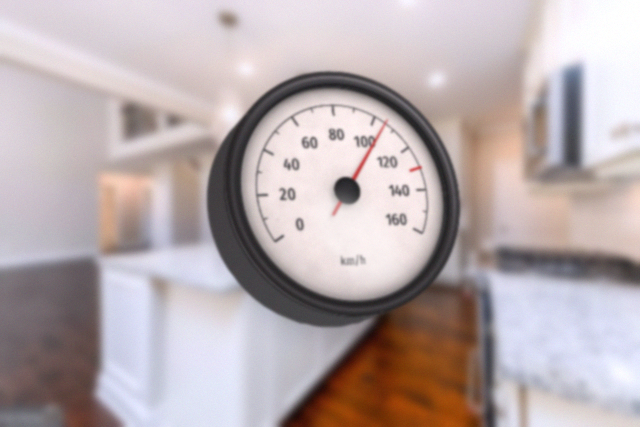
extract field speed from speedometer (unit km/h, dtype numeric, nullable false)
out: 105 km/h
